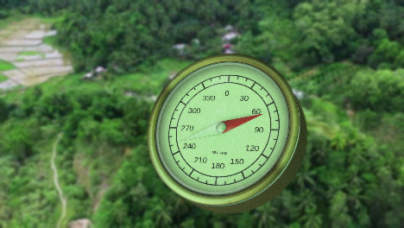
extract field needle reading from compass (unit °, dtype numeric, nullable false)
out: 70 °
